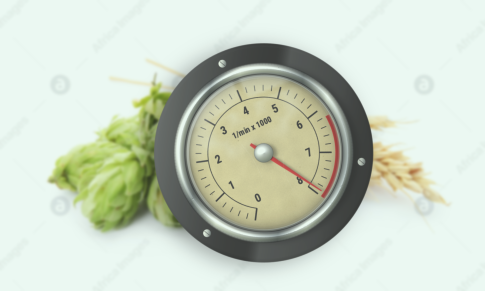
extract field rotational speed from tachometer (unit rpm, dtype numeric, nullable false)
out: 7900 rpm
